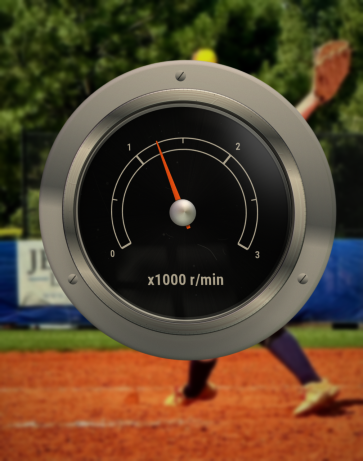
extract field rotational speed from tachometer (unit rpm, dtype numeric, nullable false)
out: 1250 rpm
